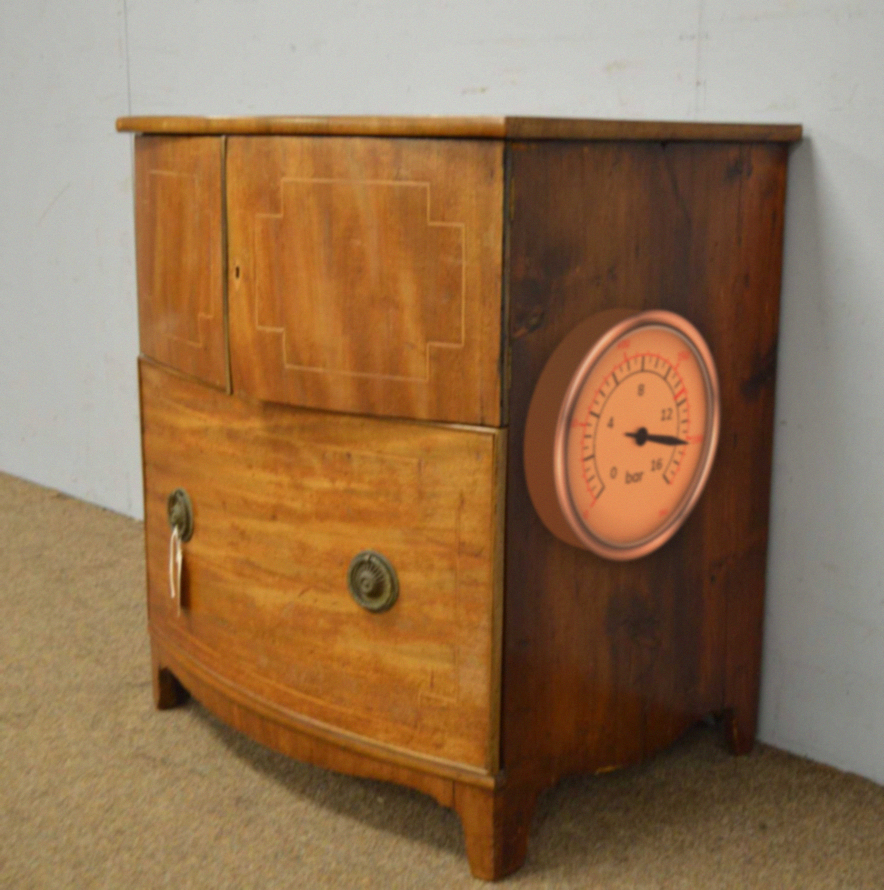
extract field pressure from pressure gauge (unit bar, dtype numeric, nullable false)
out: 14 bar
